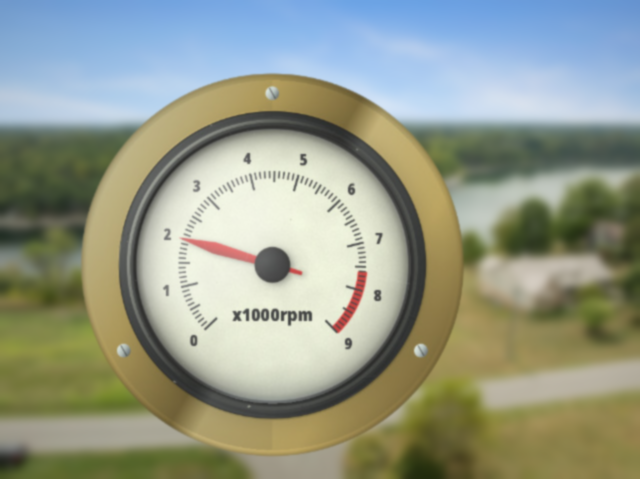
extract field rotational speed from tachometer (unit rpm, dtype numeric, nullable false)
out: 2000 rpm
